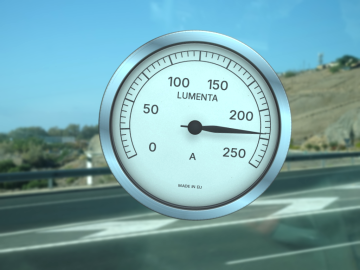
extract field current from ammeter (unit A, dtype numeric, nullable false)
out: 220 A
